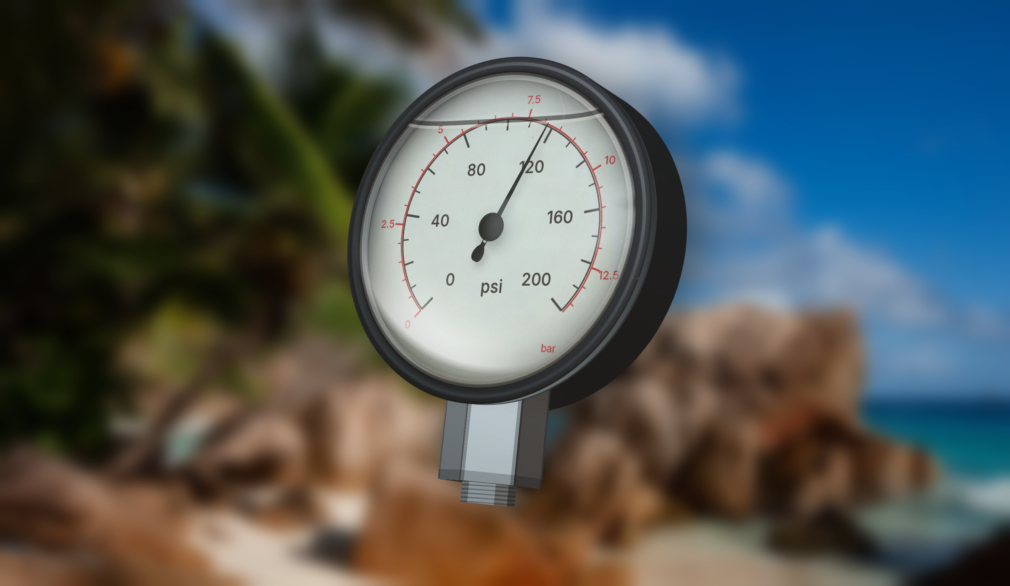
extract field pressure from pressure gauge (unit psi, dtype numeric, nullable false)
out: 120 psi
